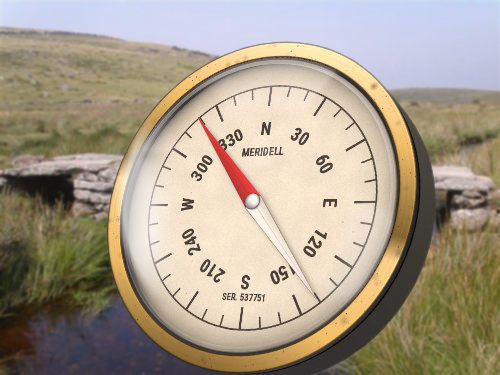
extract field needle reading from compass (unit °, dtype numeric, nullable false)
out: 320 °
